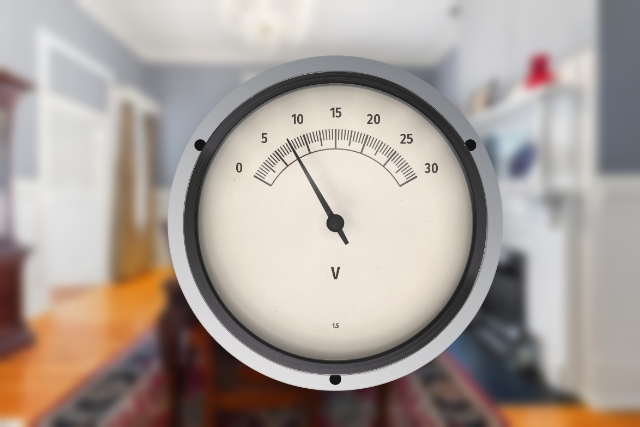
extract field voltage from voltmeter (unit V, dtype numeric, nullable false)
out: 7.5 V
